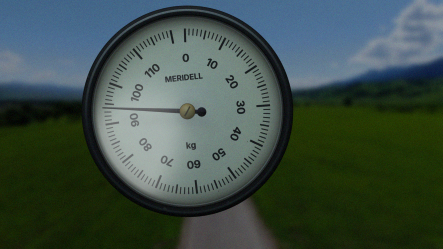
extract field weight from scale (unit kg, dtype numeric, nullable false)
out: 94 kg
